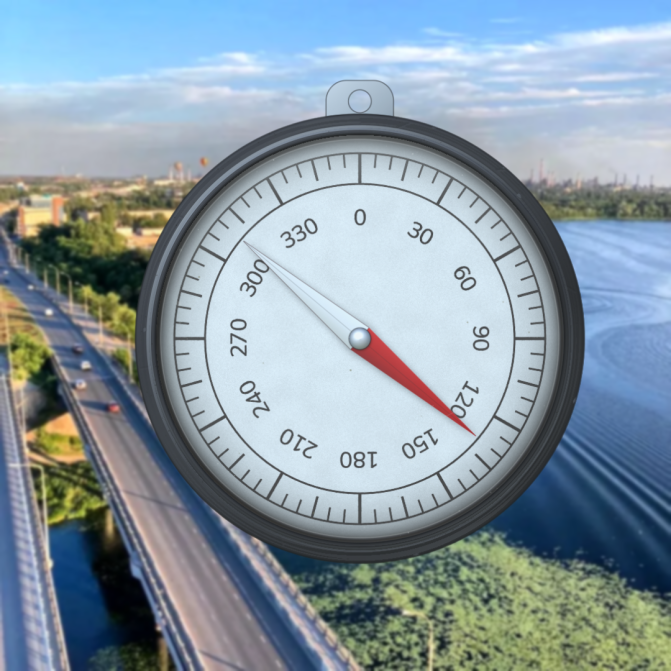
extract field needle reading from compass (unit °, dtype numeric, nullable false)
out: 130 °
